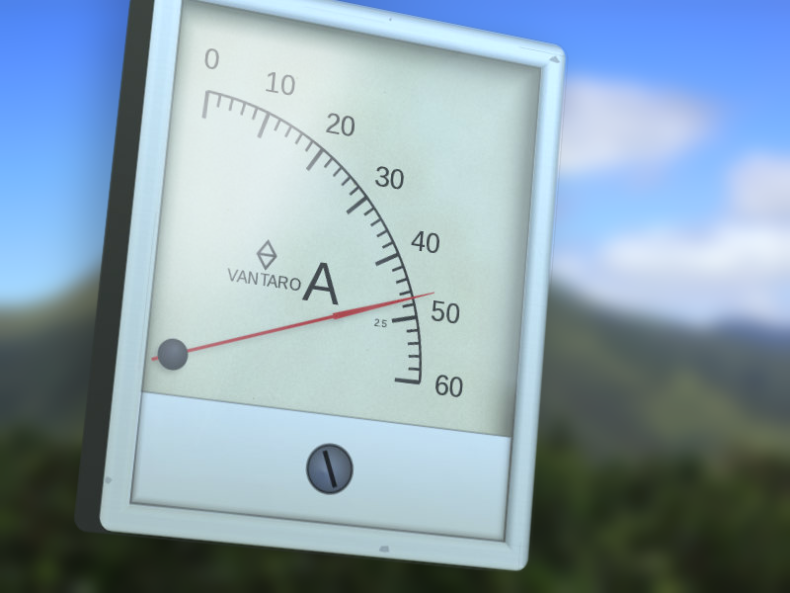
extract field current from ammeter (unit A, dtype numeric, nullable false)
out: 47 A
